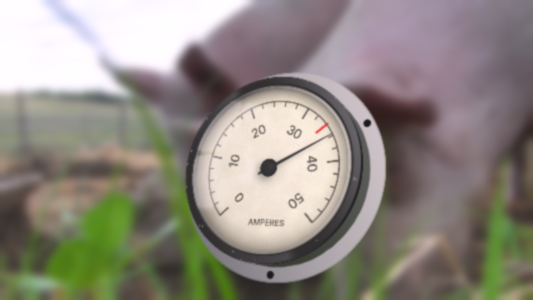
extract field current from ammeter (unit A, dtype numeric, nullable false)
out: 36 A
